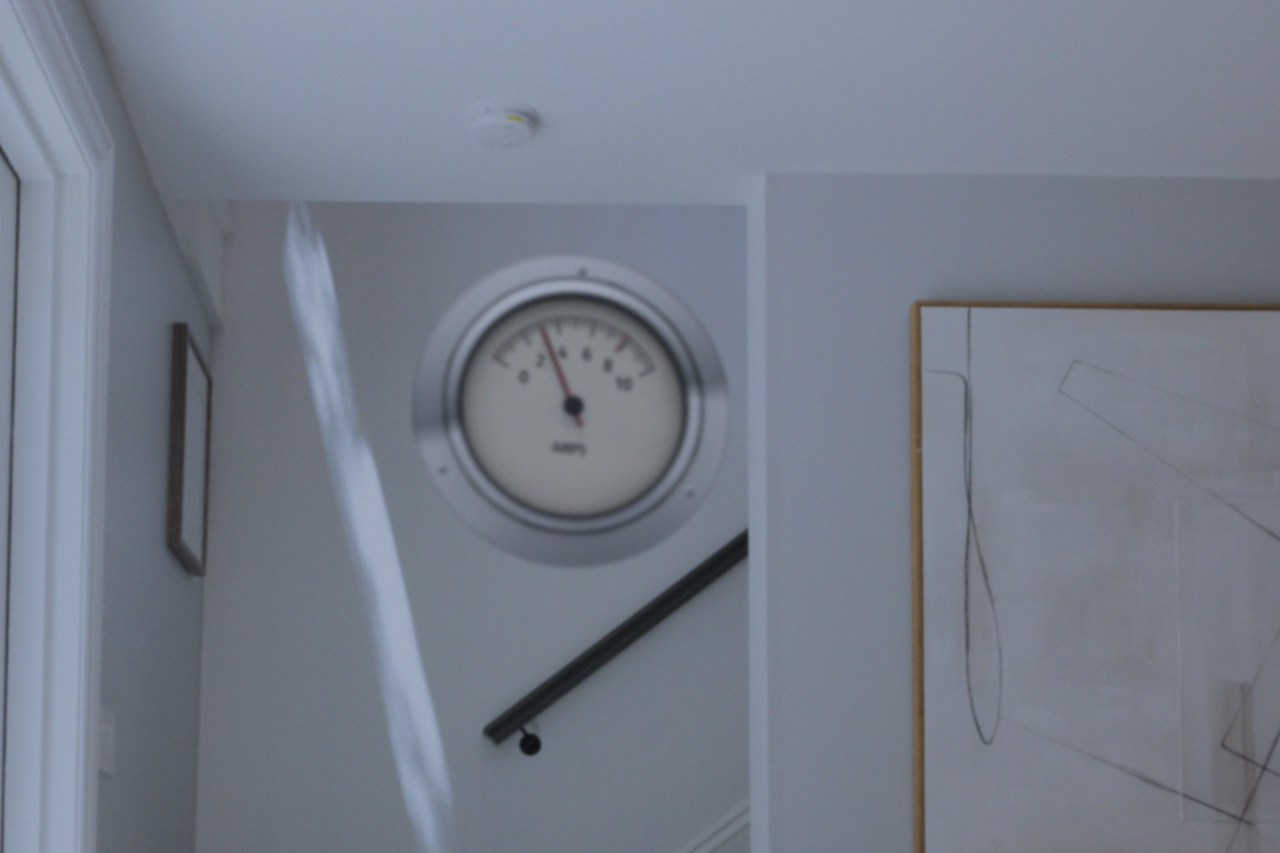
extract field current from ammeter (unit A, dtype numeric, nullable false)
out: 3 A
